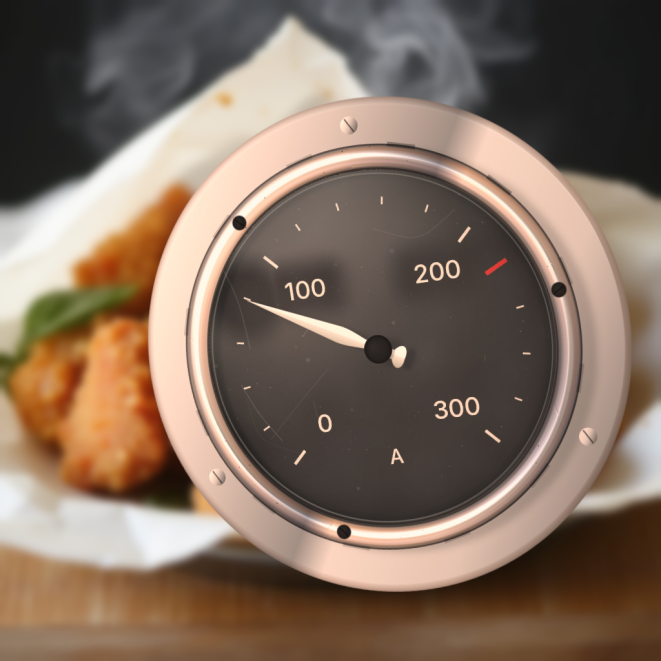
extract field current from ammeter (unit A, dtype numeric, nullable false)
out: 80 A
